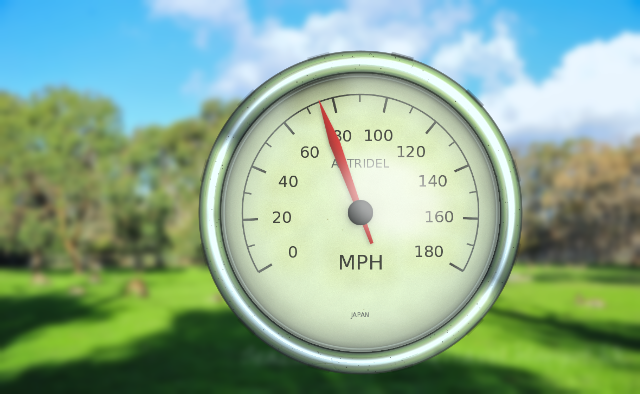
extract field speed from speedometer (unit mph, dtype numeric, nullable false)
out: 75 mph
